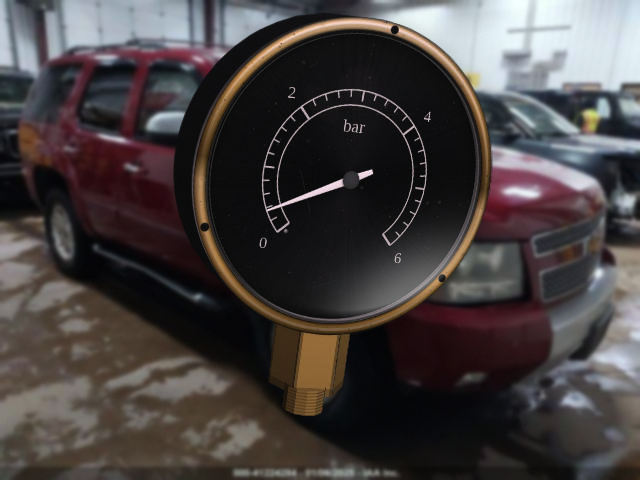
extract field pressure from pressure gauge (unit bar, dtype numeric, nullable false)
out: 0.4 bar
